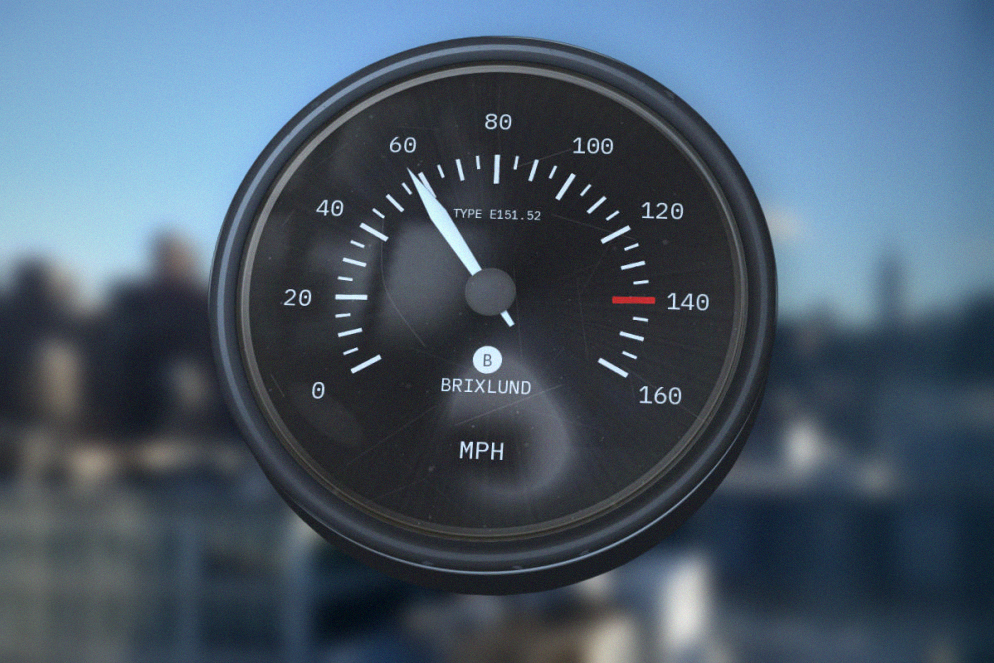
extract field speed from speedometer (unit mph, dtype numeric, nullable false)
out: 57.5 mph
